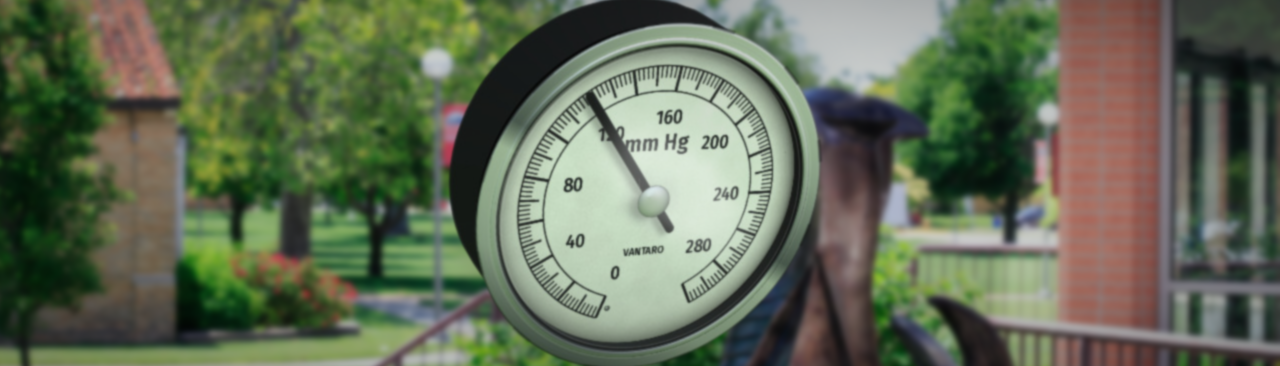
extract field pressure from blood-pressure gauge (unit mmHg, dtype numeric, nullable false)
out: 120 mmHg
